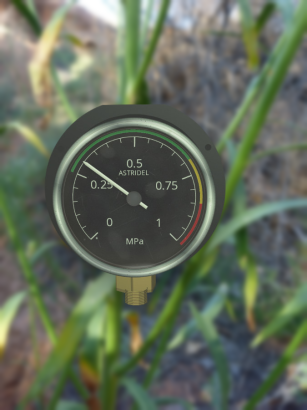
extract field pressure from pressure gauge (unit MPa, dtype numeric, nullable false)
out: 0.3 MPa
